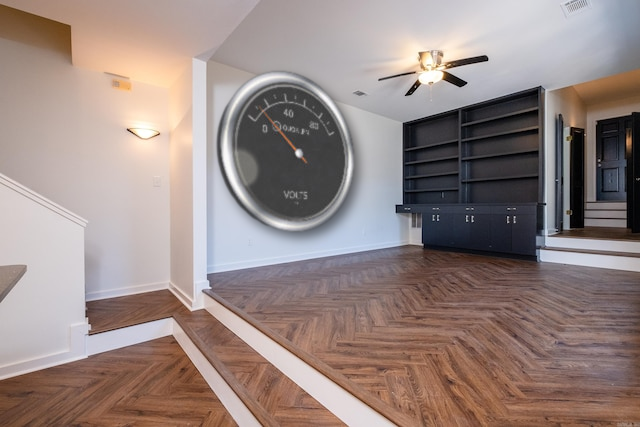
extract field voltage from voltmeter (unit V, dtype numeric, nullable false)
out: 10 V
